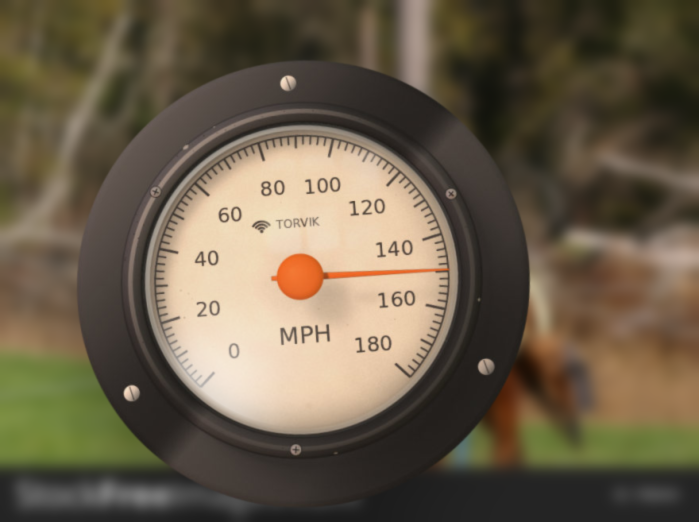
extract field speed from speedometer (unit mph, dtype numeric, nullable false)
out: 150 mph
